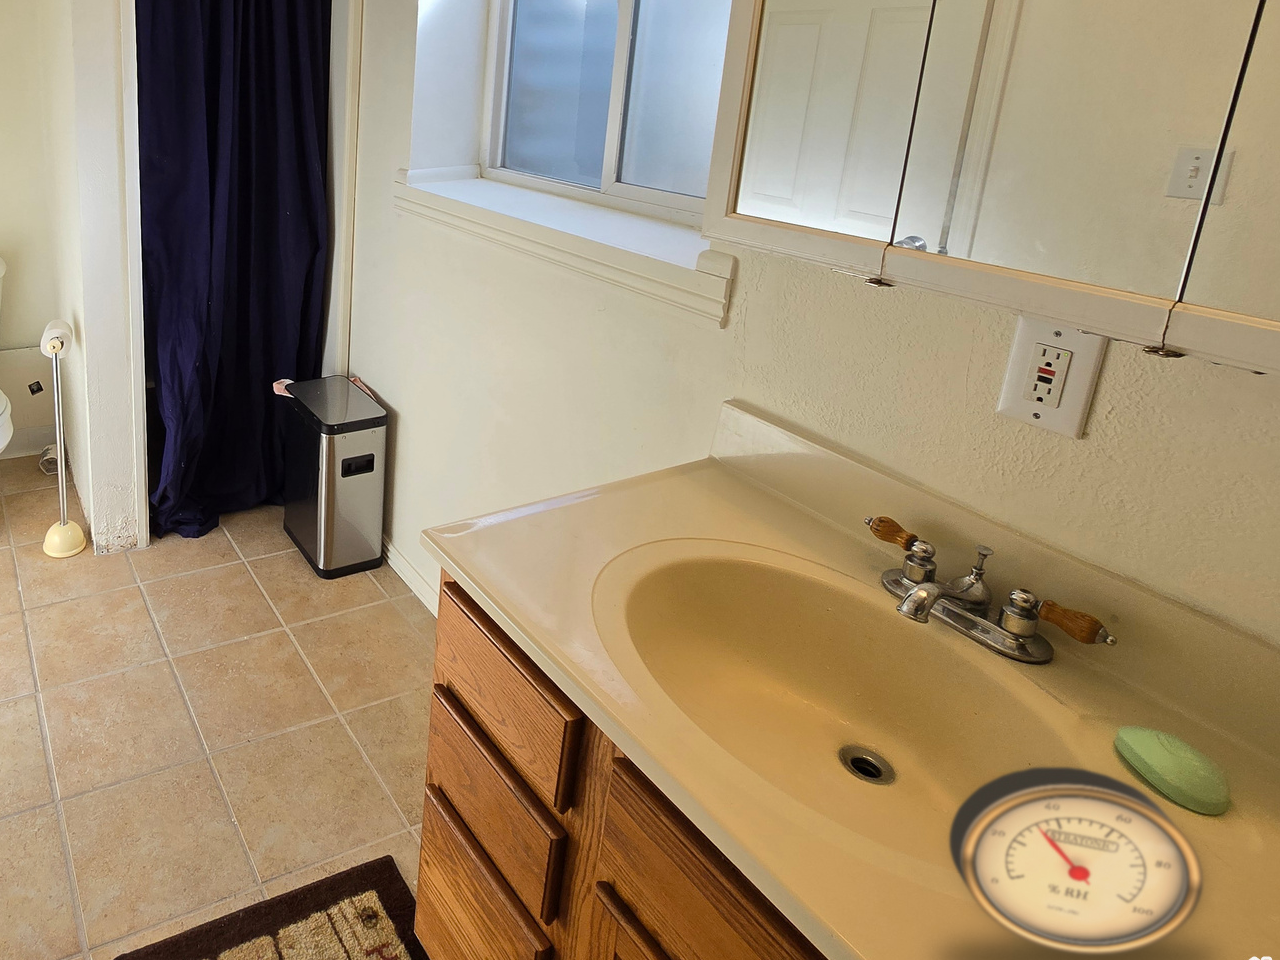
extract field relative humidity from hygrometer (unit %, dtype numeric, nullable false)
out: 32 %
